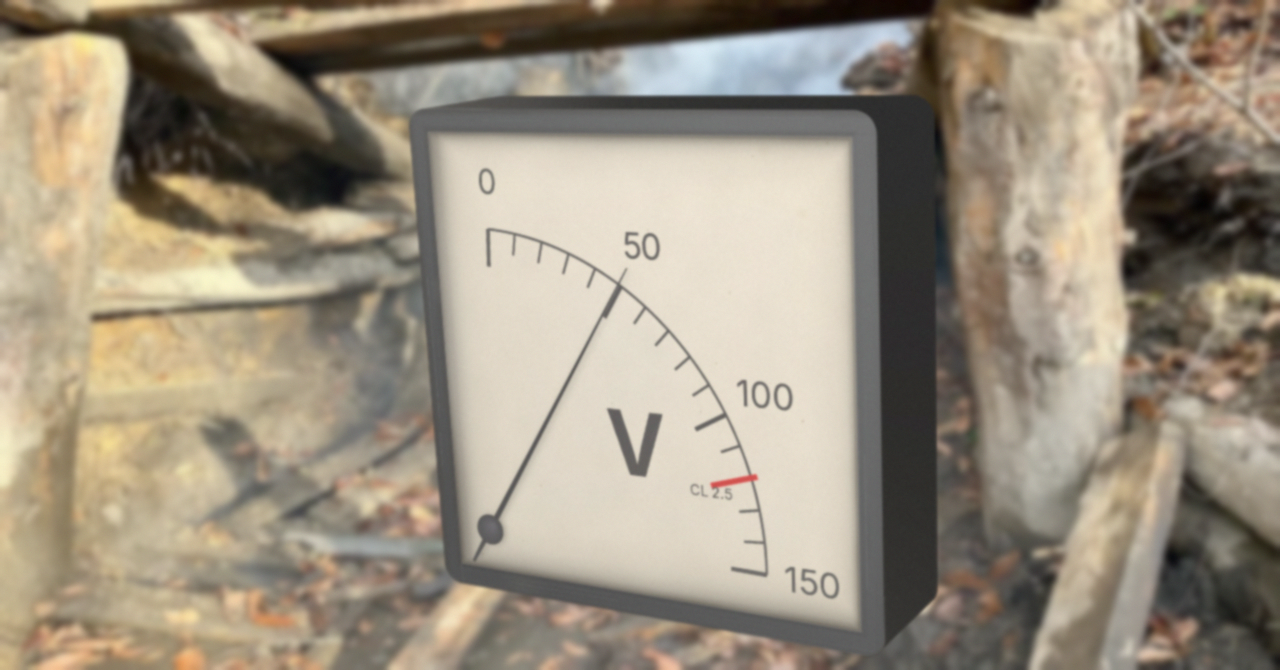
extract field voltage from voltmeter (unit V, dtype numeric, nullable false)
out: 50 V
